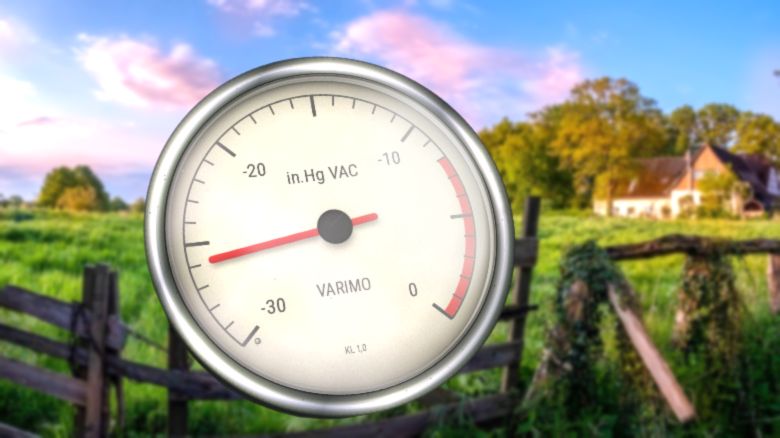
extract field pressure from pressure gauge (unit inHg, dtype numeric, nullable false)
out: -26 inHg
